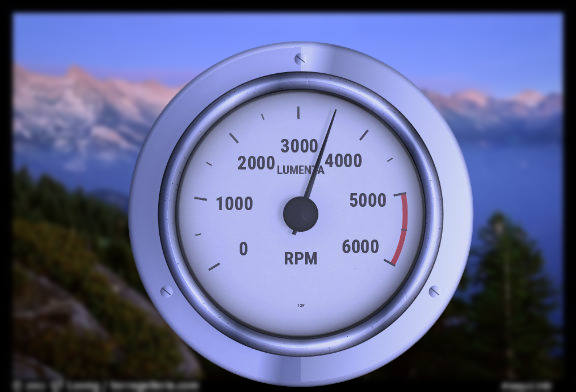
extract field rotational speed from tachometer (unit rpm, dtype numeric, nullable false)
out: 3500 rpm
